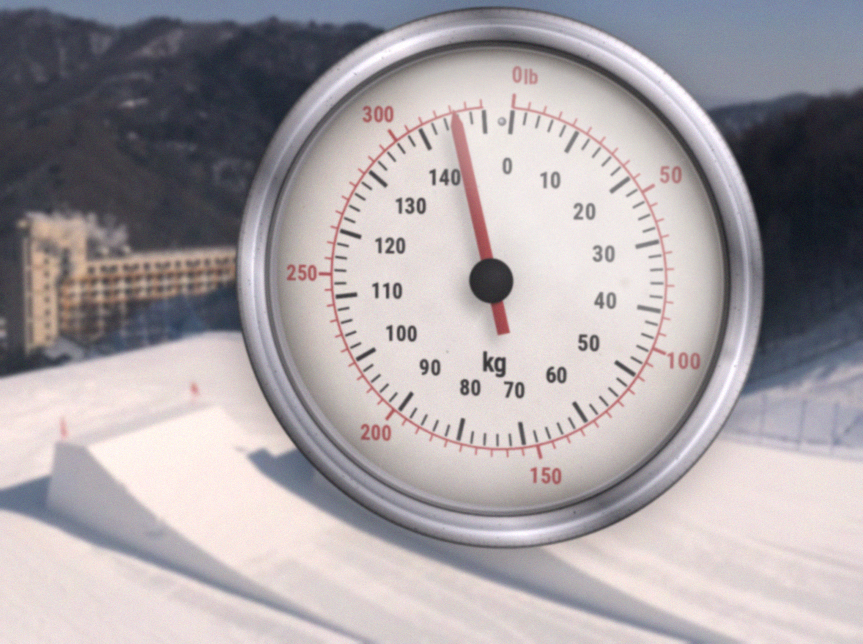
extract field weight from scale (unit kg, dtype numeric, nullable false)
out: 146 kg
